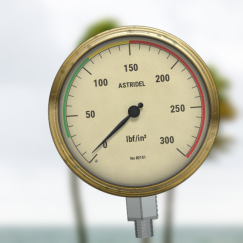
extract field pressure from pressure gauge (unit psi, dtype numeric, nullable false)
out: 5 psi
